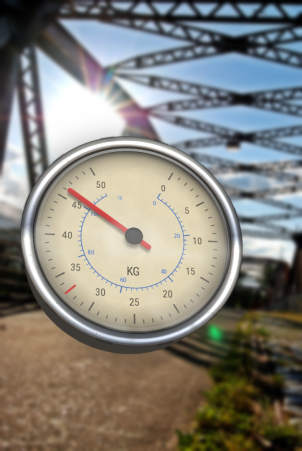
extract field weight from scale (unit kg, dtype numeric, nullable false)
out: 46 kg
